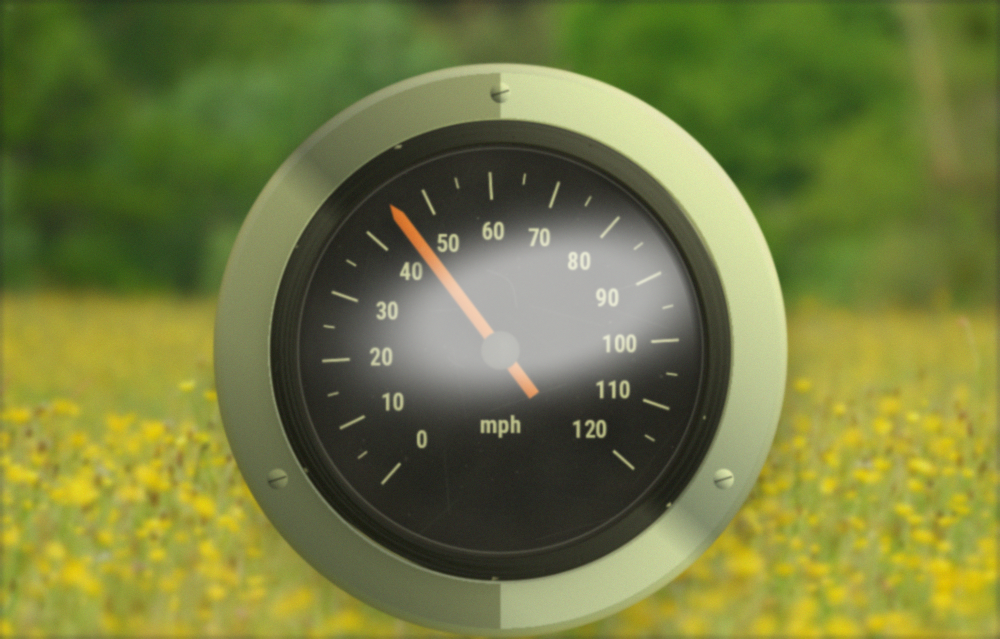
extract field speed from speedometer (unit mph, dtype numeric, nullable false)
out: 45 mph
